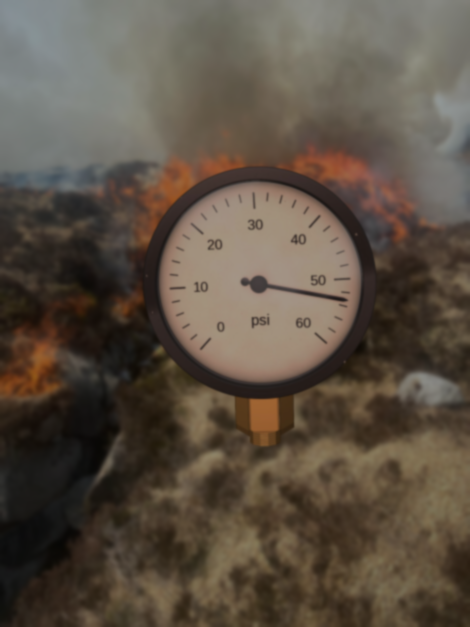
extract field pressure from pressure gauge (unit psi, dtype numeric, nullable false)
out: 53 psi
